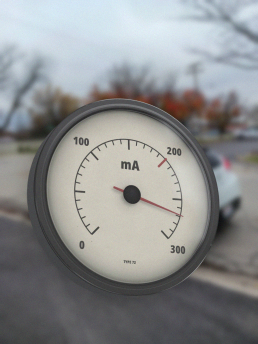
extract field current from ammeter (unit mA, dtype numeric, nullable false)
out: 270 mA
